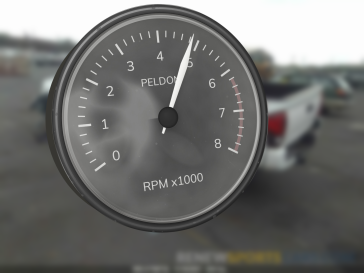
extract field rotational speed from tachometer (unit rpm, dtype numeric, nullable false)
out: 4800 rpm
